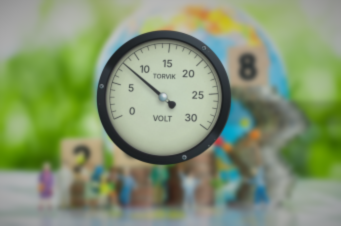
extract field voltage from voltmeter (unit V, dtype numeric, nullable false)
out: 8 V
